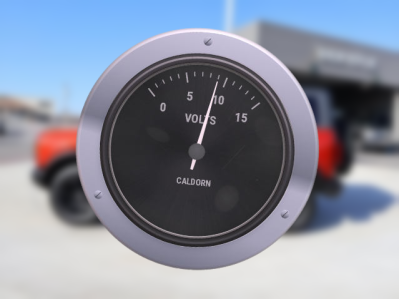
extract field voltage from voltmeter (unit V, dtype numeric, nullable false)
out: 9 V
